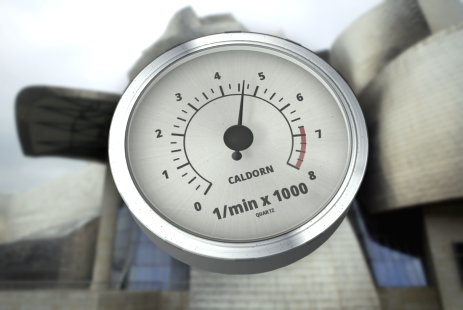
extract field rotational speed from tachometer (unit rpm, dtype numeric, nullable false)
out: 4625 rpm
